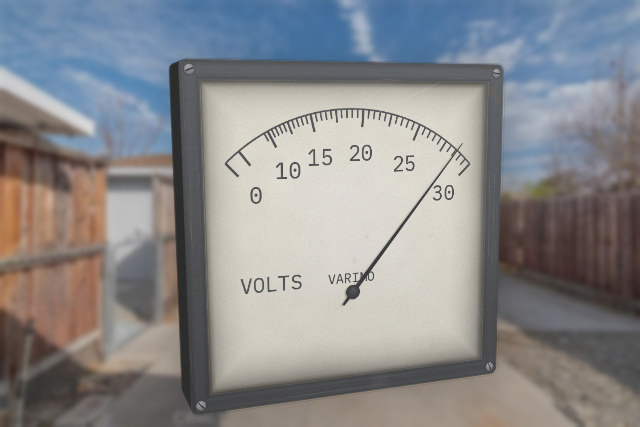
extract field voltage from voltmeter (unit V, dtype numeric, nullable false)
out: 28.5 V
